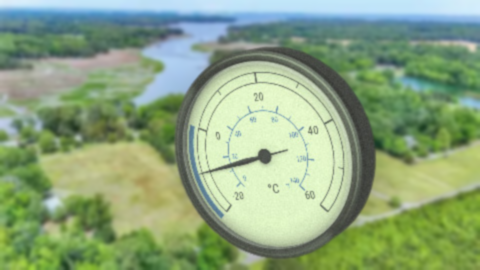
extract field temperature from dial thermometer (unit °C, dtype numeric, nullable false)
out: -10 °C
